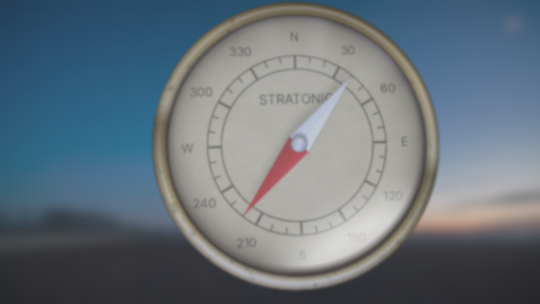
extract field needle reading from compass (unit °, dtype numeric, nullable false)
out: 220 °
